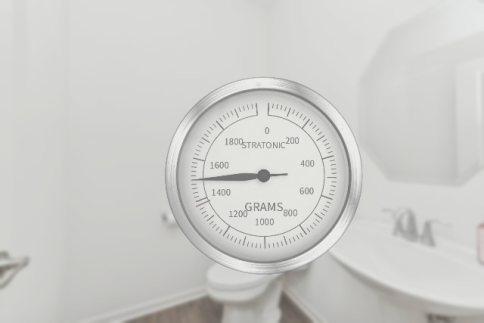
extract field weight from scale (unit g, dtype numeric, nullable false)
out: 1500 g
